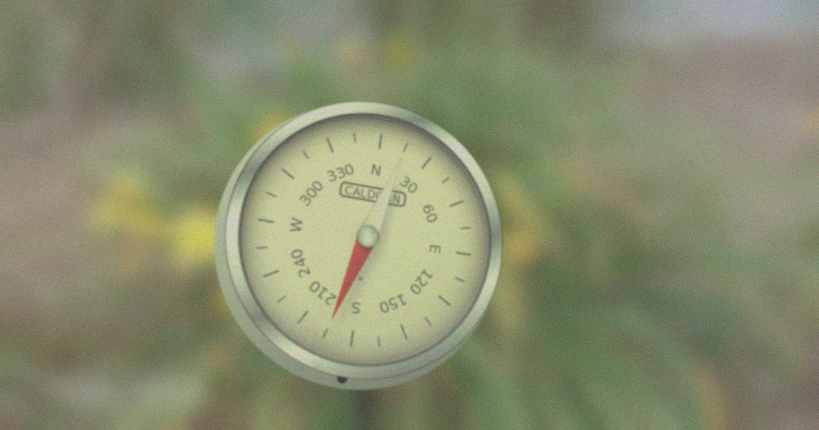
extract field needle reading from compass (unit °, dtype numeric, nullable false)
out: 195 °
